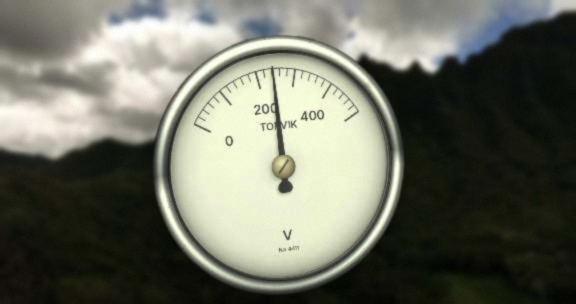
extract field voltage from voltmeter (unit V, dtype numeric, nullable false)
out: 240 V
